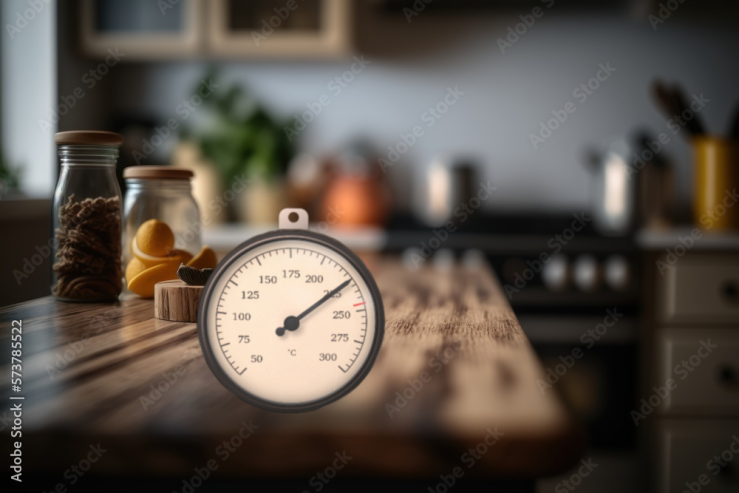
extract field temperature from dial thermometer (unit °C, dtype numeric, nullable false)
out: 225 °C
